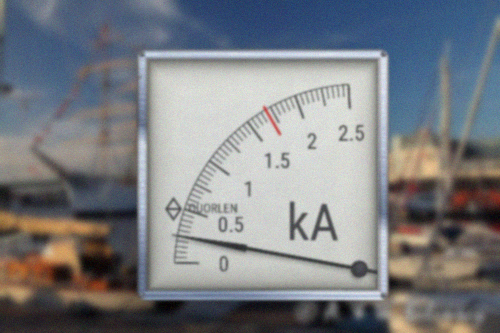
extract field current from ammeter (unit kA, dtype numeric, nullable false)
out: 0.25 kA
